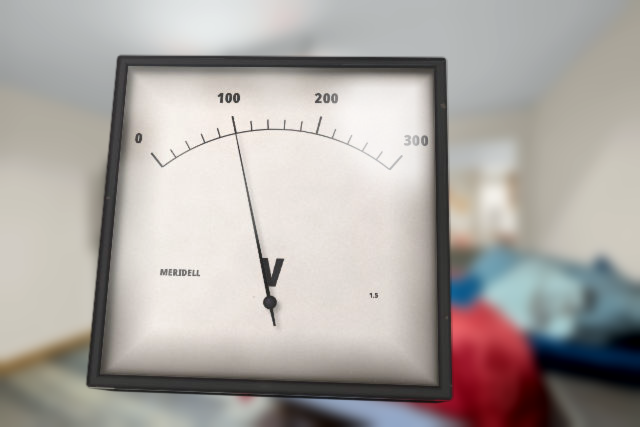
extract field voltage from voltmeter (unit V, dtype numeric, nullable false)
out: 100 V
